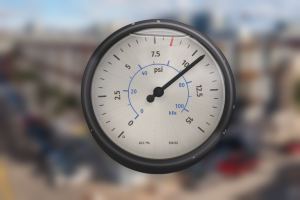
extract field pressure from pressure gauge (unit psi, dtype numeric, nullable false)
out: 10.5 psi
